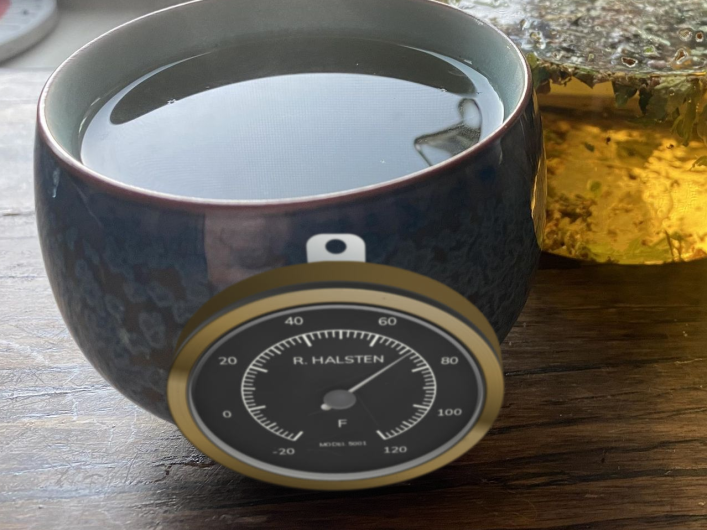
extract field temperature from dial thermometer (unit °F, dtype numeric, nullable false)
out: 70 °F
